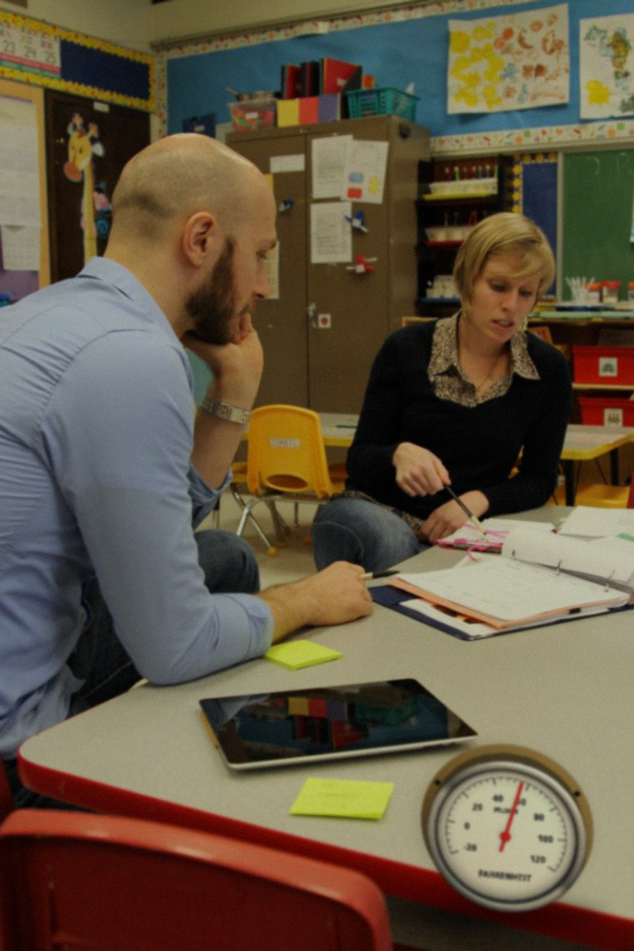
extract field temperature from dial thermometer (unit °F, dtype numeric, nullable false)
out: 56 °F
